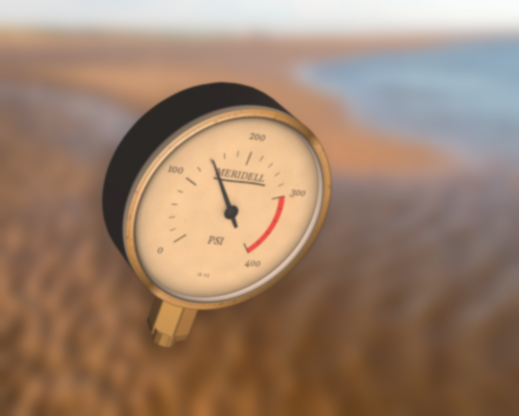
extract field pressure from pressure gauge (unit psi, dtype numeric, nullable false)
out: 140 psi
